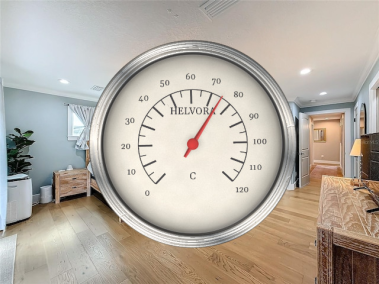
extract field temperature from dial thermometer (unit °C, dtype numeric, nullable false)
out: 75 °C
